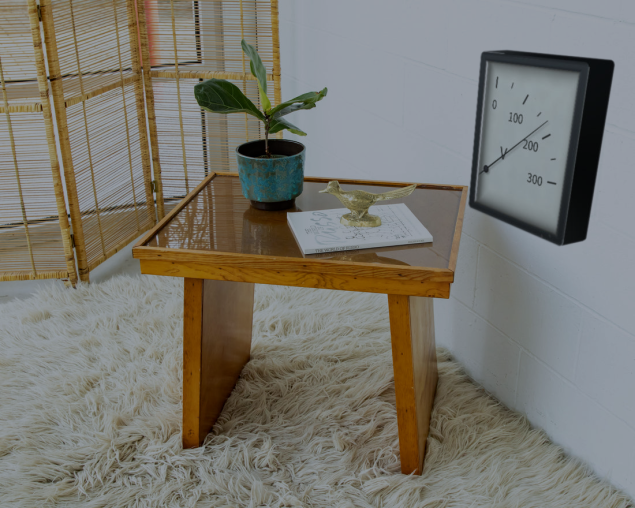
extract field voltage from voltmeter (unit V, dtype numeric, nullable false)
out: 175 V
